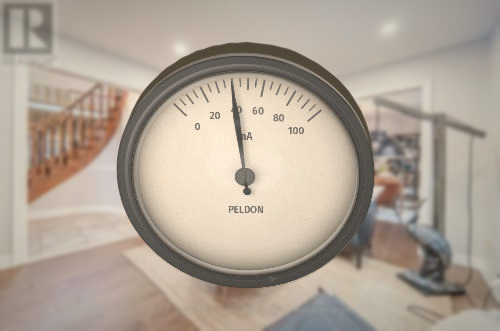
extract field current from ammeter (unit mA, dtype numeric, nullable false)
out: 40 mA
